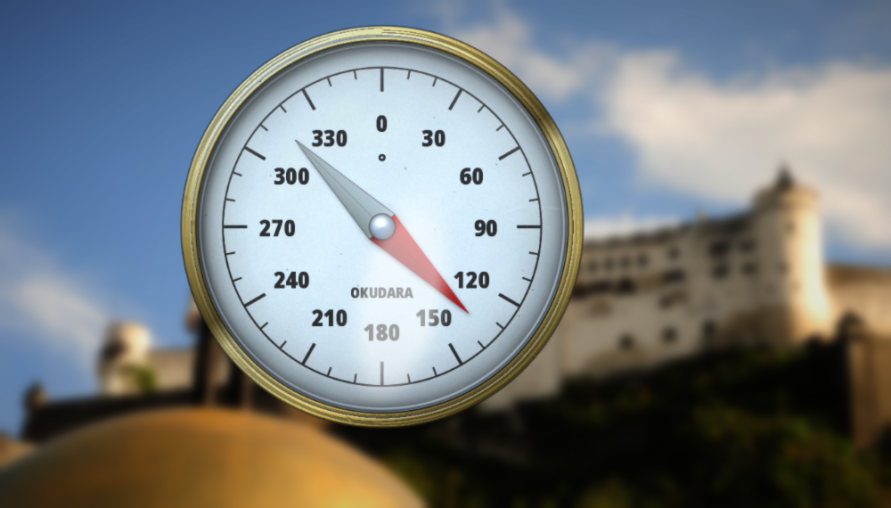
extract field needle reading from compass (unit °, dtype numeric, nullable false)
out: 135 °
